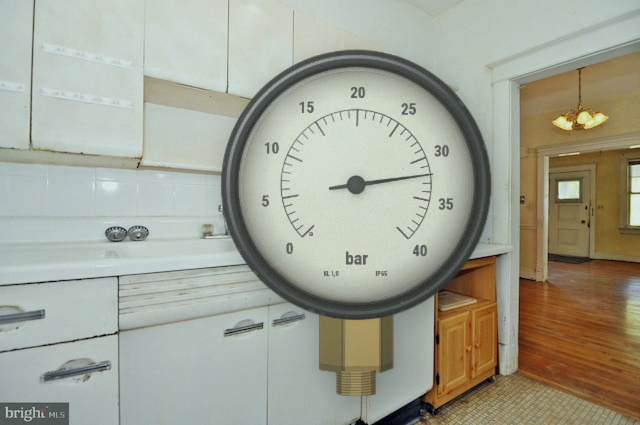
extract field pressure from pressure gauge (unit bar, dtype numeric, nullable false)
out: 32 bar
